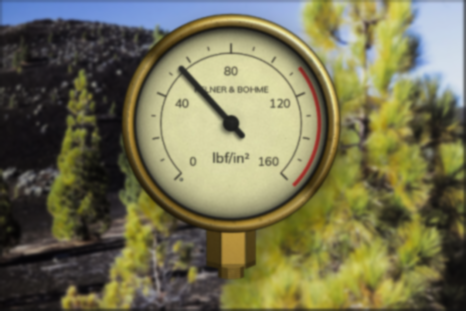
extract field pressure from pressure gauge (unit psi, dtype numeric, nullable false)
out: 55 psi
